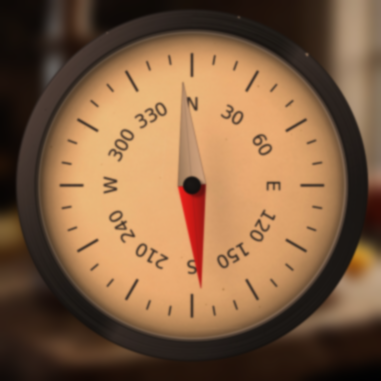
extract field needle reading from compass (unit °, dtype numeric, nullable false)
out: 175 °
